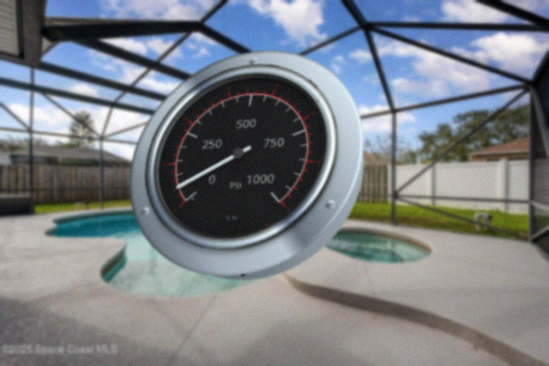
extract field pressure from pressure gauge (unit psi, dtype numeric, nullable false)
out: 50 psi
